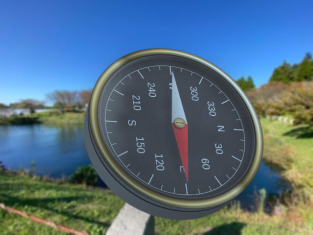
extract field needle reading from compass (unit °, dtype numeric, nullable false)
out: 90 °
